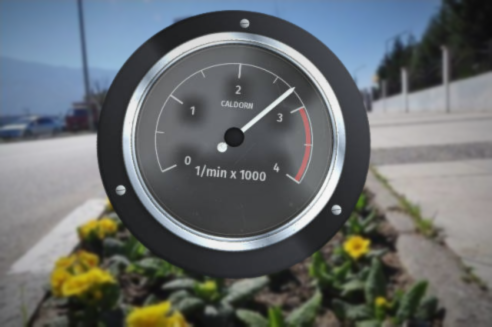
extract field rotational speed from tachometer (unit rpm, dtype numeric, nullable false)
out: 2750 rpm
